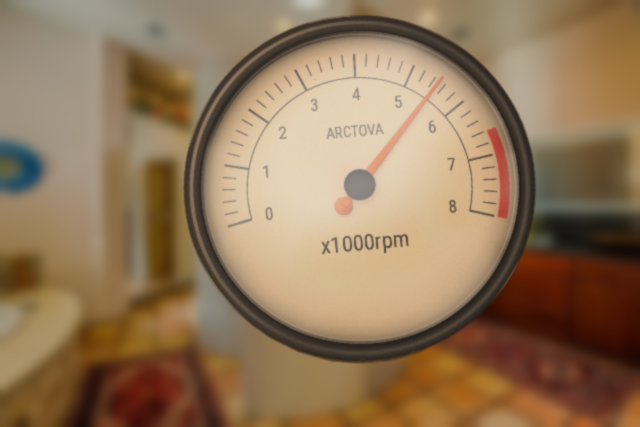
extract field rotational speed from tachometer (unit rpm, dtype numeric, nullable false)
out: 5500 rpm
